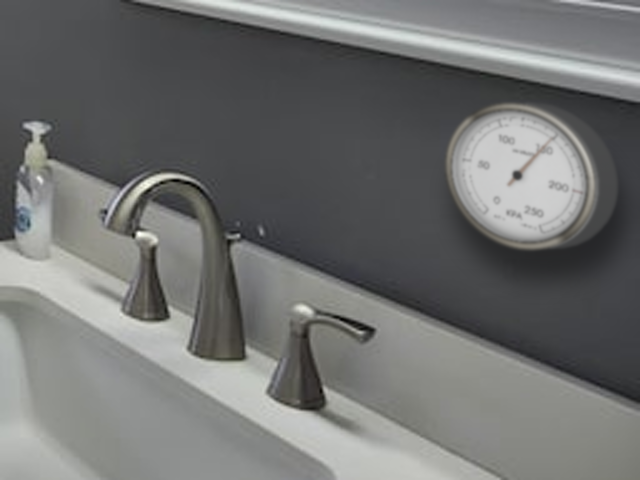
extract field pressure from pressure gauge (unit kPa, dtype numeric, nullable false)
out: 150 kPa
